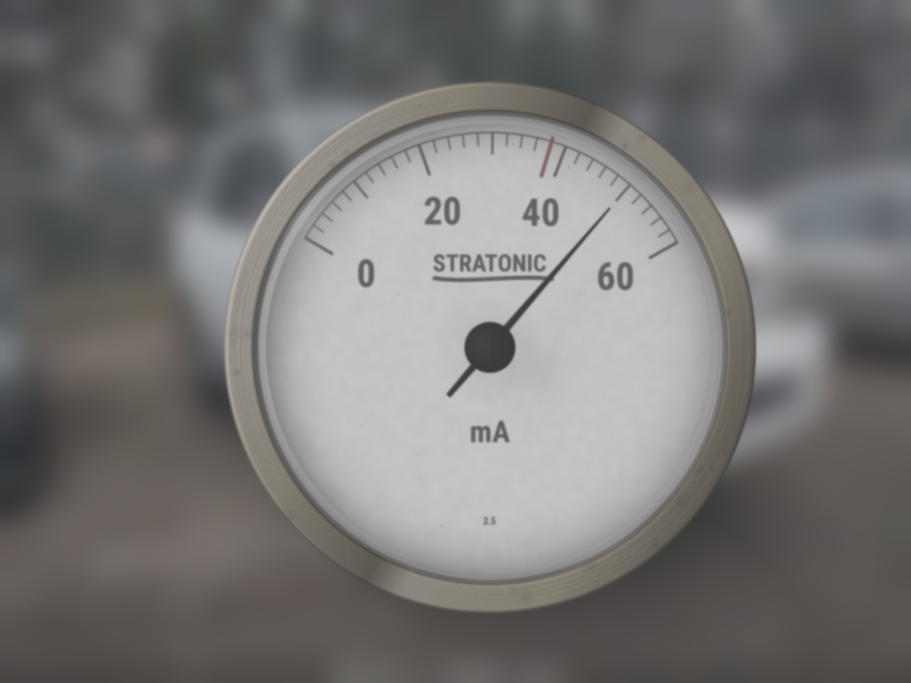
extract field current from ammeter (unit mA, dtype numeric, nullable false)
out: 50 mA
